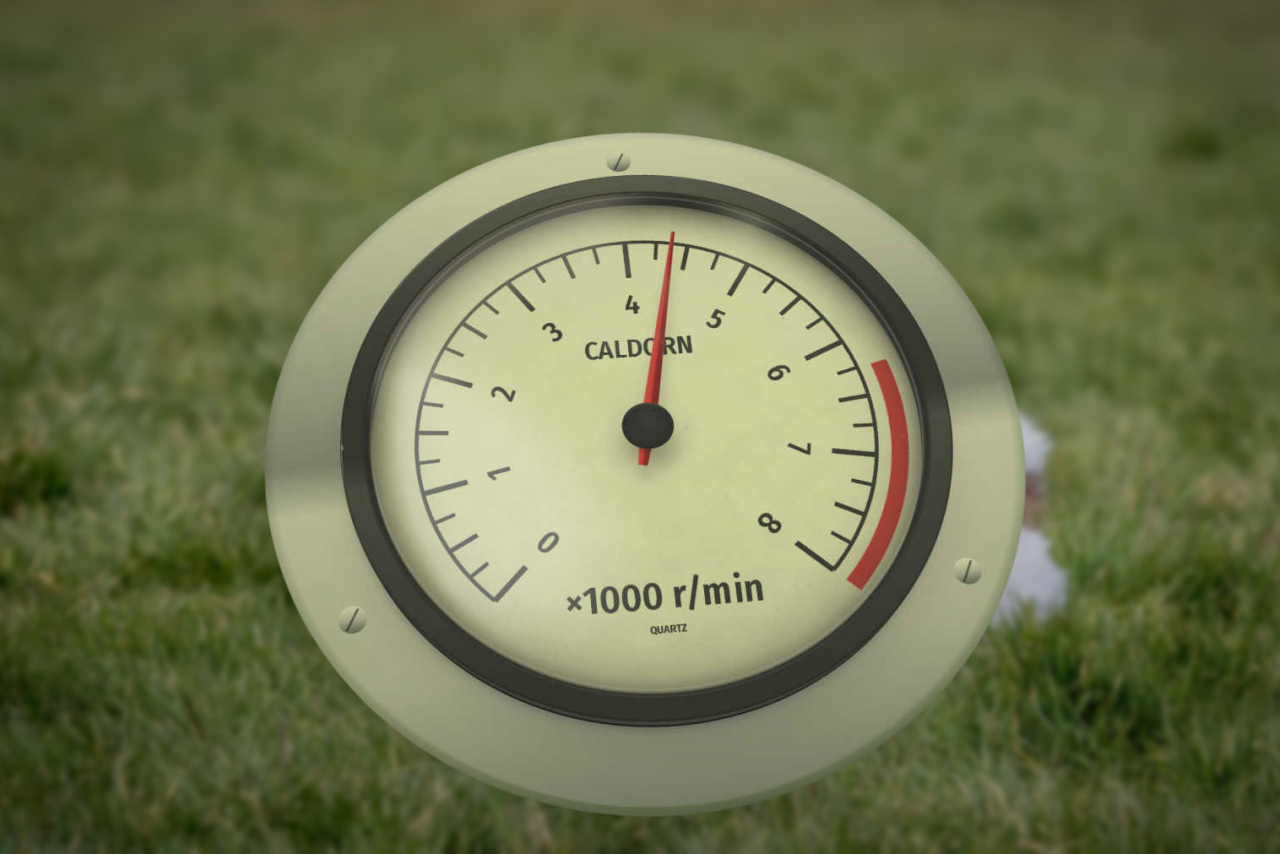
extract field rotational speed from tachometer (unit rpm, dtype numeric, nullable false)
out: 4375 rpm
